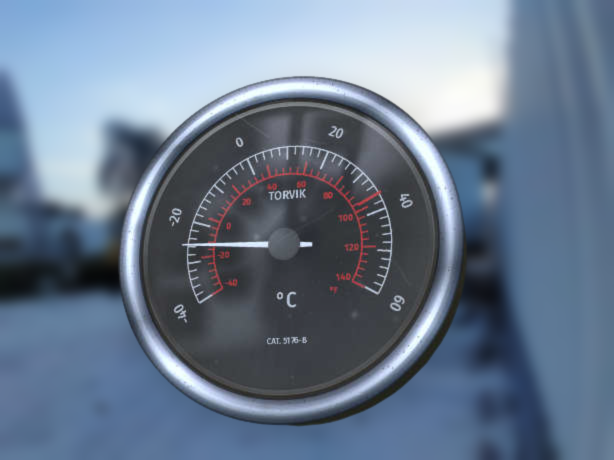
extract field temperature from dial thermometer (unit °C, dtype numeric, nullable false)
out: -26 °C
